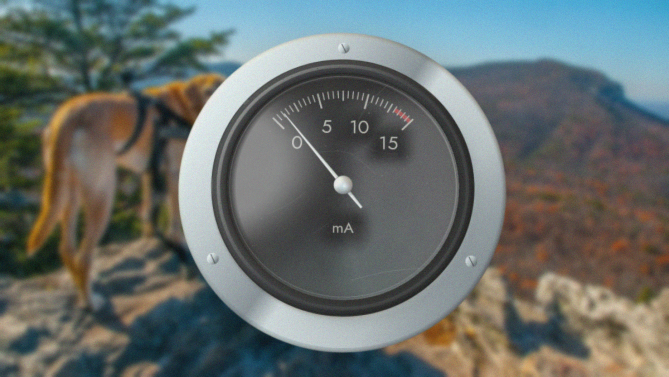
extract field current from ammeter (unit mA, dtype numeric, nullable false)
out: 1 mA
